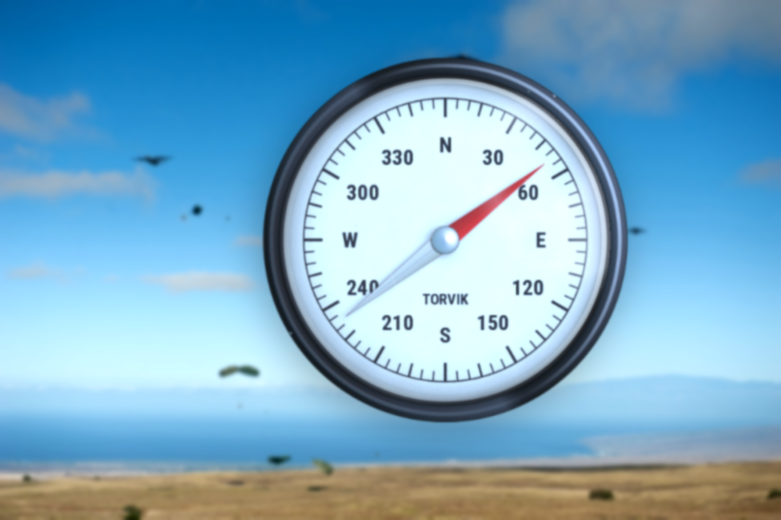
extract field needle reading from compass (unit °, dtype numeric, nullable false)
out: 52.5 °
